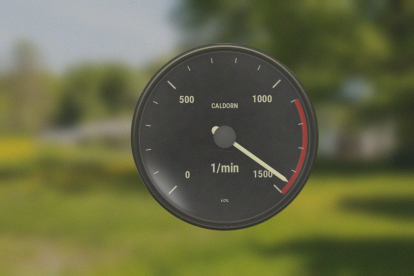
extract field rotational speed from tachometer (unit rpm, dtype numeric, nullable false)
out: 1450 rpm
